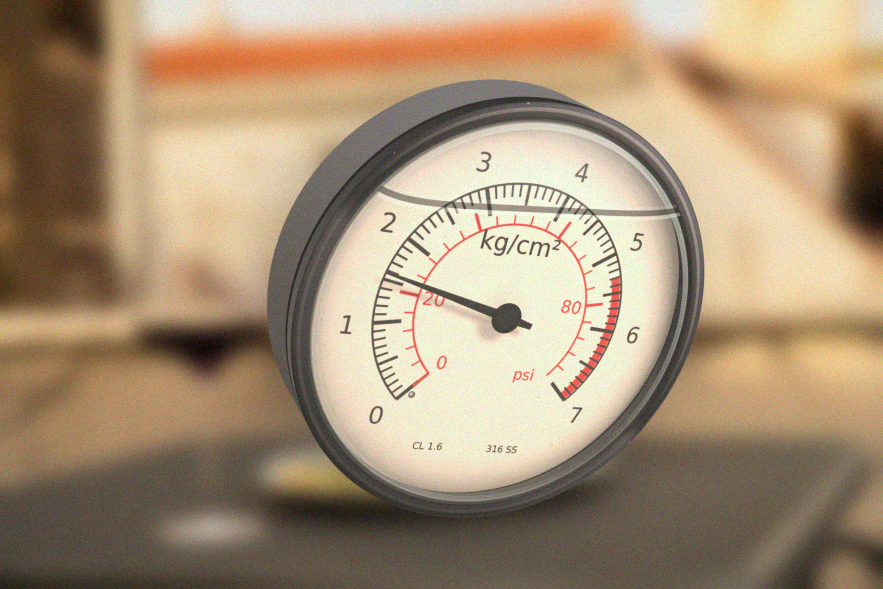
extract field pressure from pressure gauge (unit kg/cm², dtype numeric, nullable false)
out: 1.6 kg/cm²
